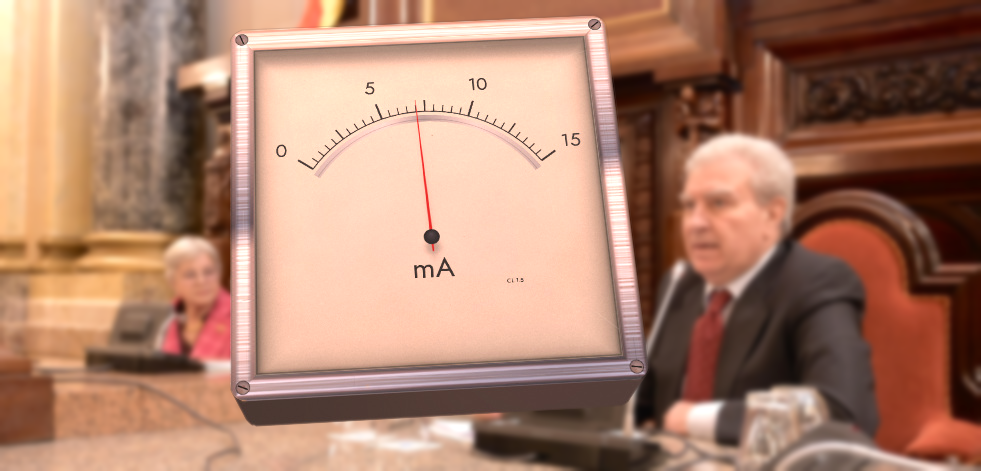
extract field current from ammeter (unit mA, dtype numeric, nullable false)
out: 7 mA
